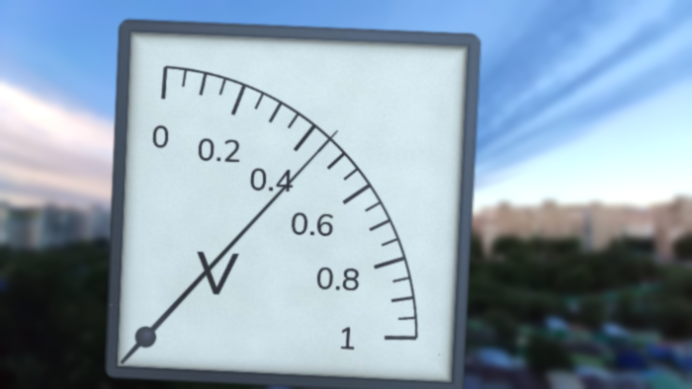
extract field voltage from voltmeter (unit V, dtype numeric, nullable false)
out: 0.45 V
